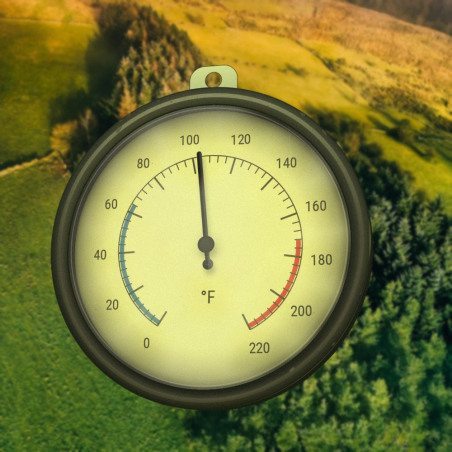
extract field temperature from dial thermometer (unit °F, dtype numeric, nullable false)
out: 104 °F
